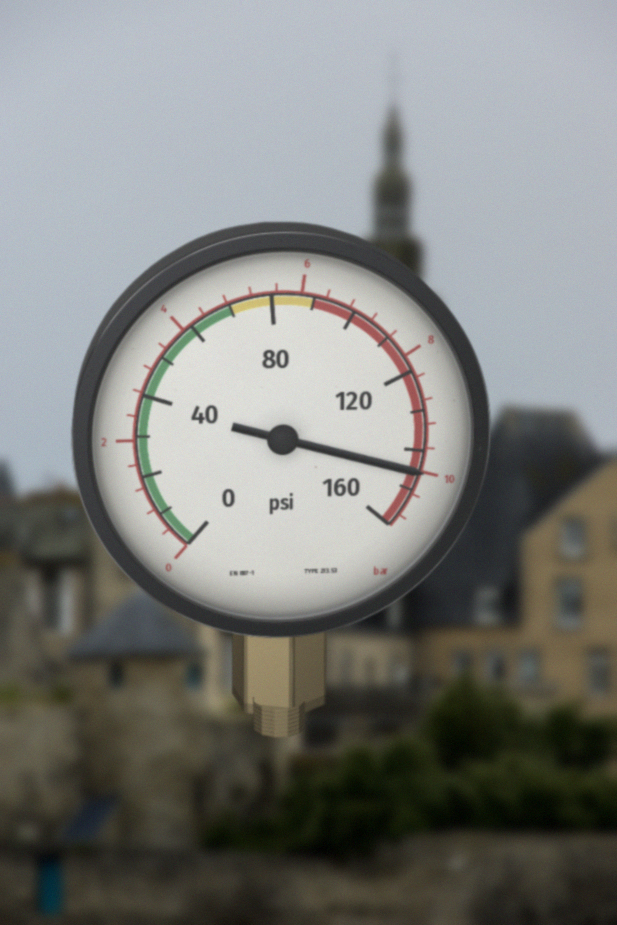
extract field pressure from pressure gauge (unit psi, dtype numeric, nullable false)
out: 145 psi
